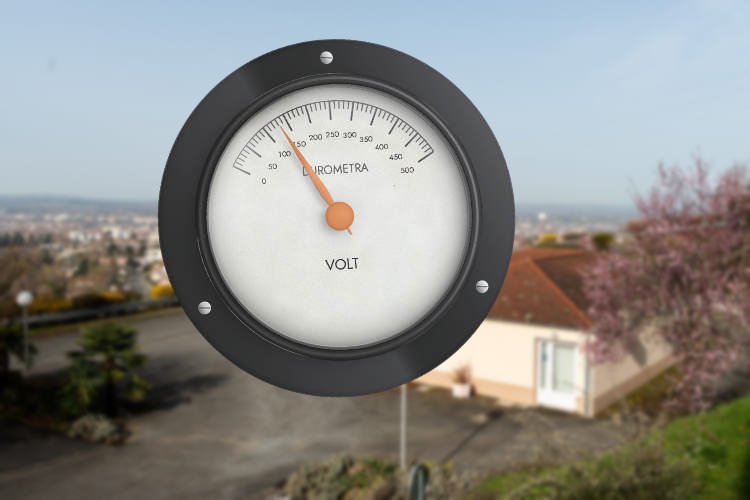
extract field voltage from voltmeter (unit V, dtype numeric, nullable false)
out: 130 V
